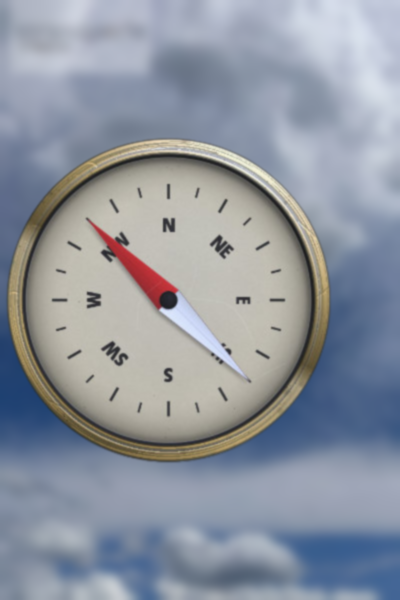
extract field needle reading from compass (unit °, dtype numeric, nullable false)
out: 315 °
